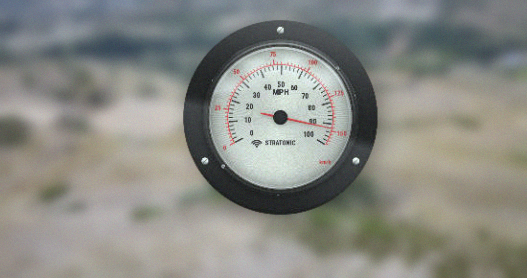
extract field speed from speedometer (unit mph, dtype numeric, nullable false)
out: 92 mph
